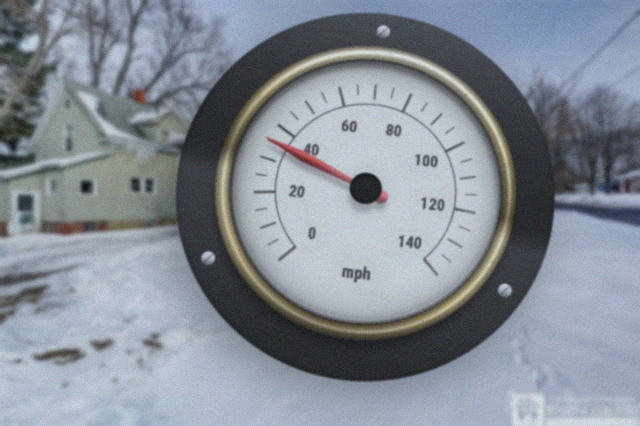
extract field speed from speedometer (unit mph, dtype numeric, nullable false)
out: 35 mph
